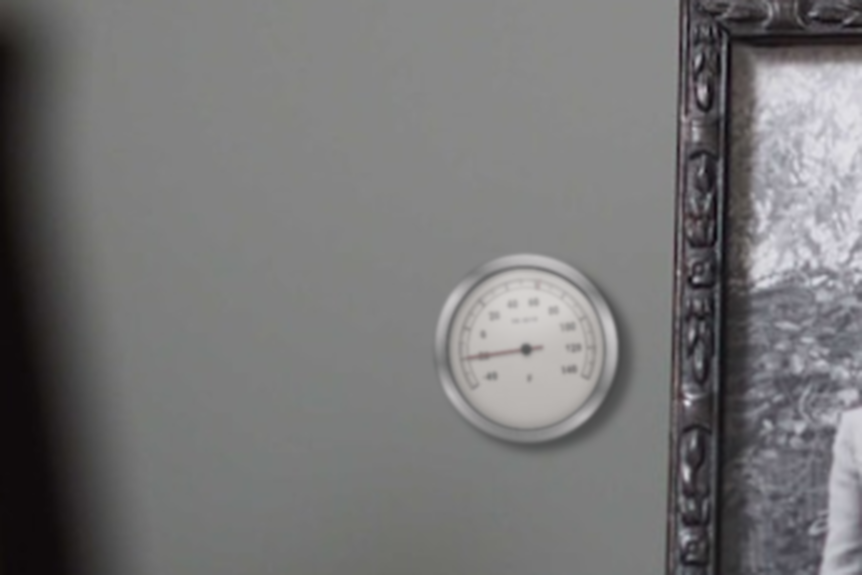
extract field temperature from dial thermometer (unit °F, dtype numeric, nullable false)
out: -20 °F
